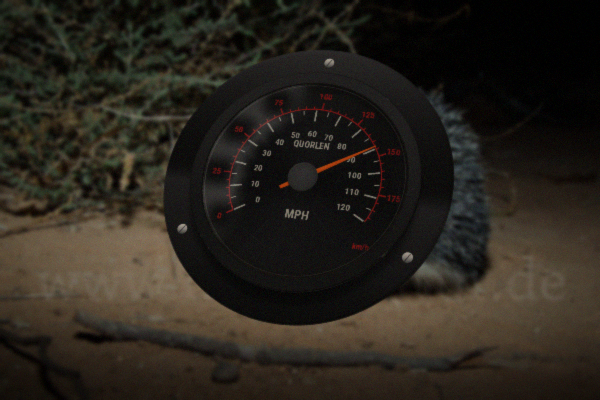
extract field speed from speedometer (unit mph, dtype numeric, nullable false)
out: 90 mph
